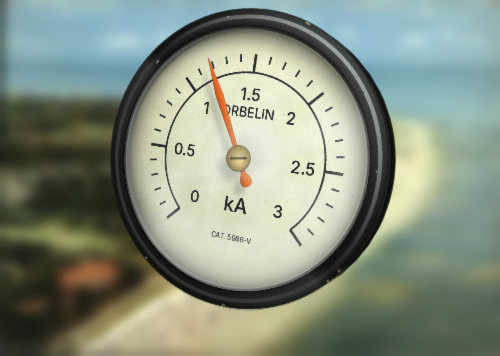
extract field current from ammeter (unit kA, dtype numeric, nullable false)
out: 1.2 kA
